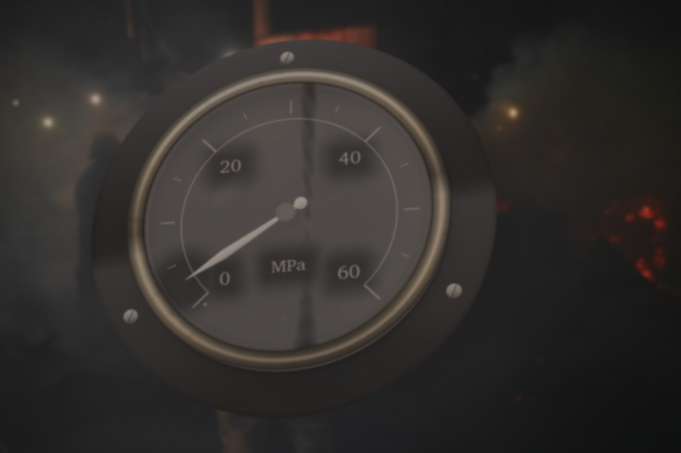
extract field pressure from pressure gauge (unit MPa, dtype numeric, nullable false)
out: 2.5 MPa
